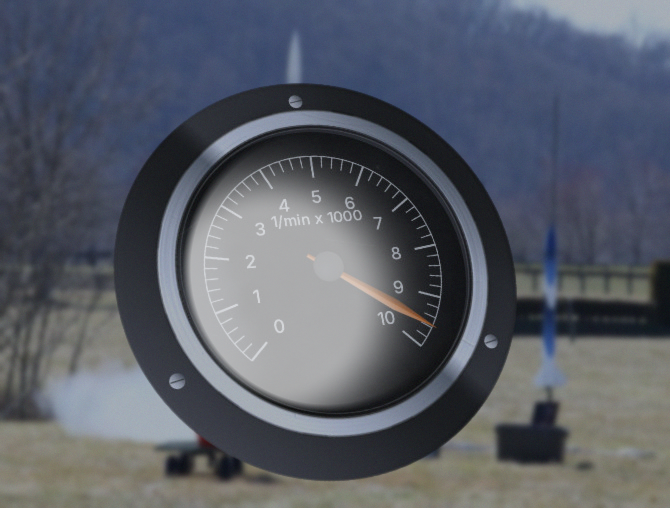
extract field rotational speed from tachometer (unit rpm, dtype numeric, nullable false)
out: 9600 rpm
